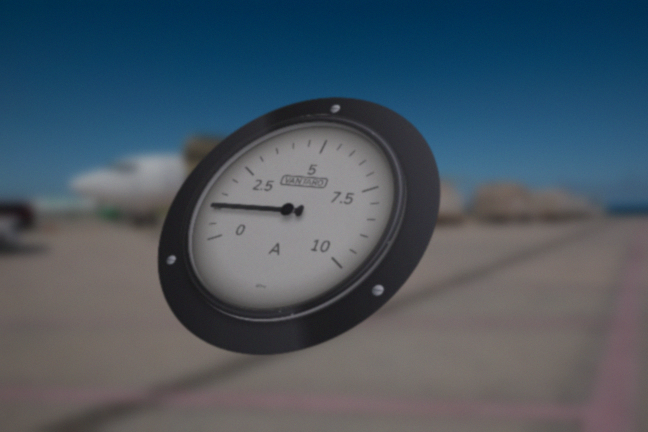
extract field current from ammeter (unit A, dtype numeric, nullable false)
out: 1 A
